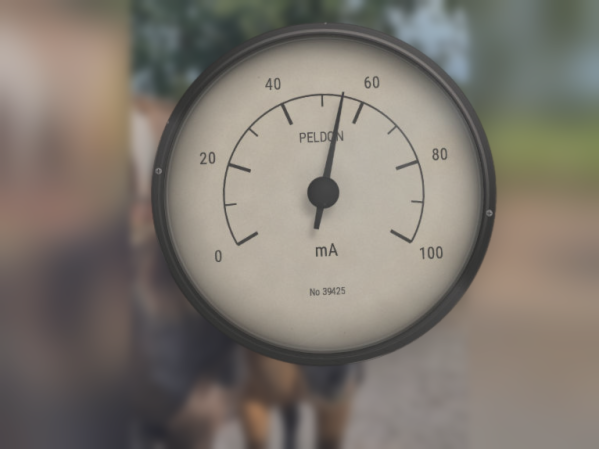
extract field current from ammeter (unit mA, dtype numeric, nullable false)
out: 55 mA
